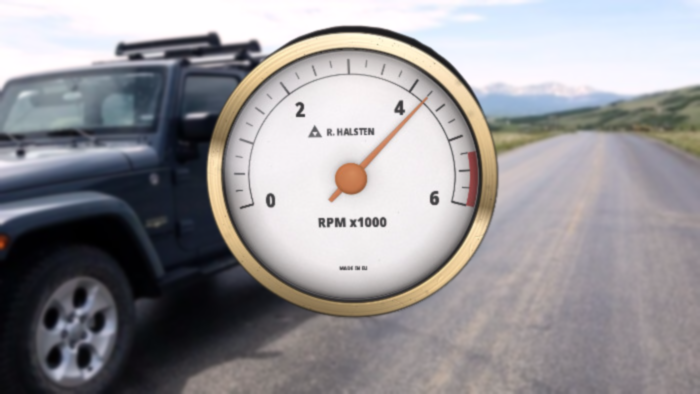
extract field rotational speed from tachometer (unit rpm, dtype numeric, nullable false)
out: 4250 rpm
